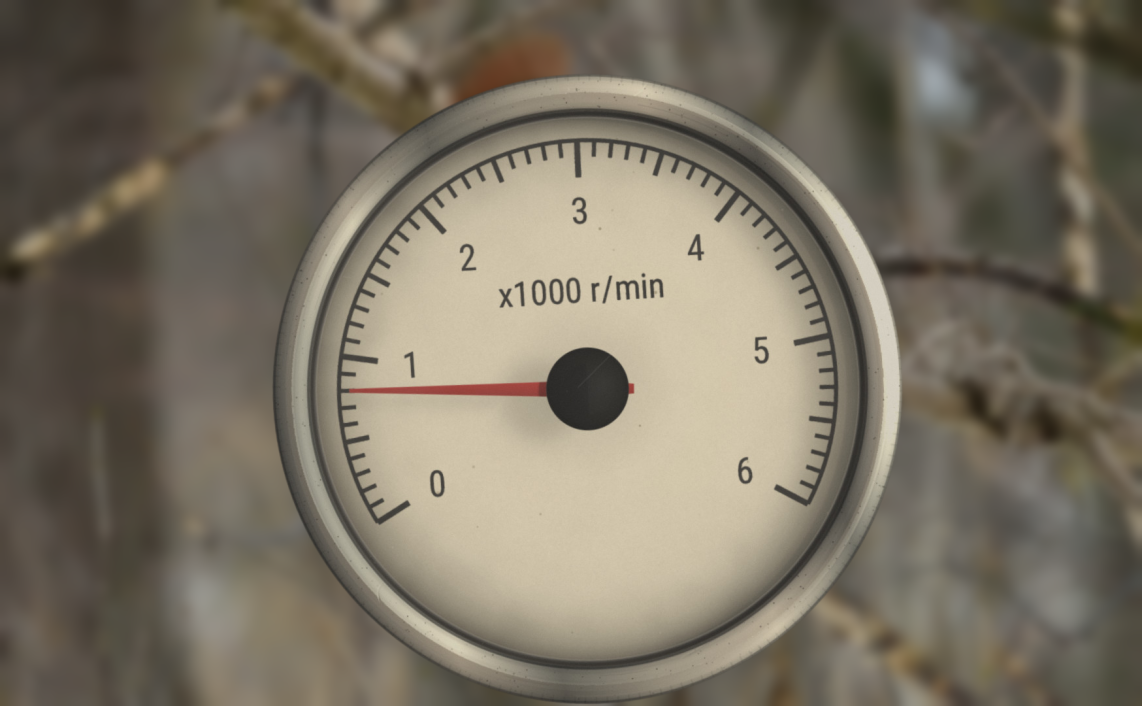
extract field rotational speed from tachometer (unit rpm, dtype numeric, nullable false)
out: 800 rpm
